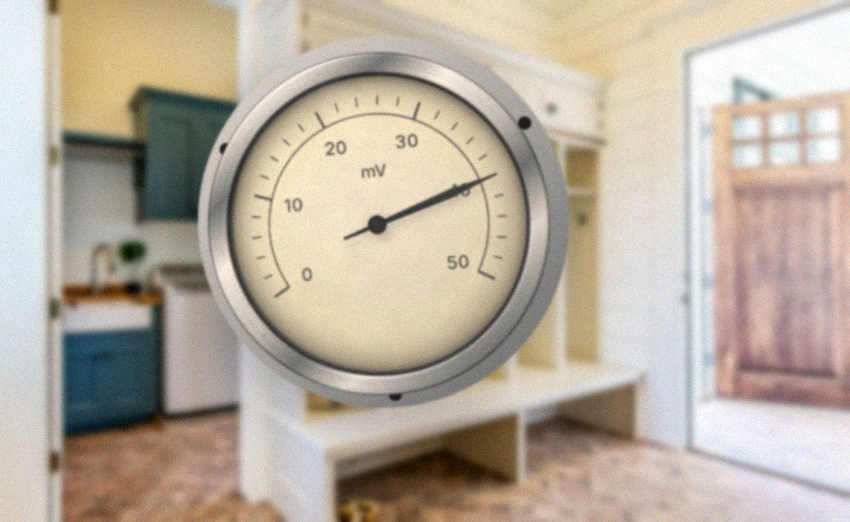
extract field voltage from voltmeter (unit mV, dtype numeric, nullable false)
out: 40 mV
